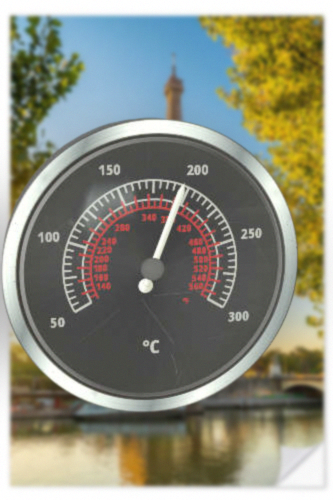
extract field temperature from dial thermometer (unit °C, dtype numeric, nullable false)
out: 195 °C
